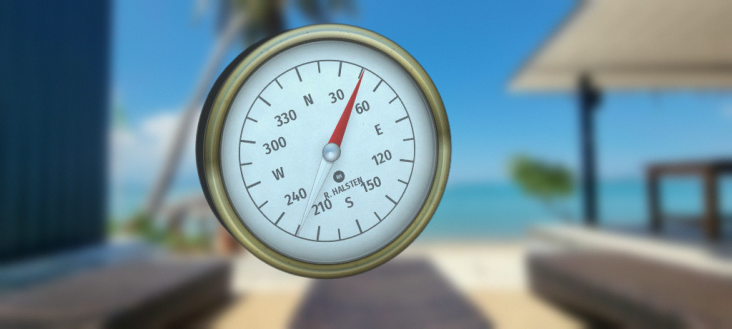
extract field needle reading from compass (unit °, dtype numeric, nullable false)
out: 45 °
